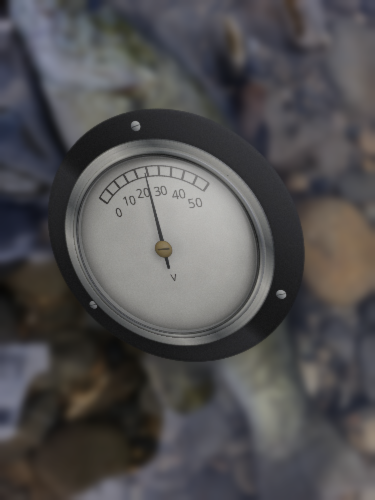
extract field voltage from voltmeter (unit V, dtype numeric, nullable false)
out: 25 V
